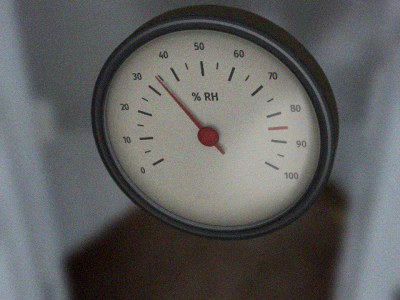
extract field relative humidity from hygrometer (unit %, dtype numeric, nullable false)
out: 35 %
